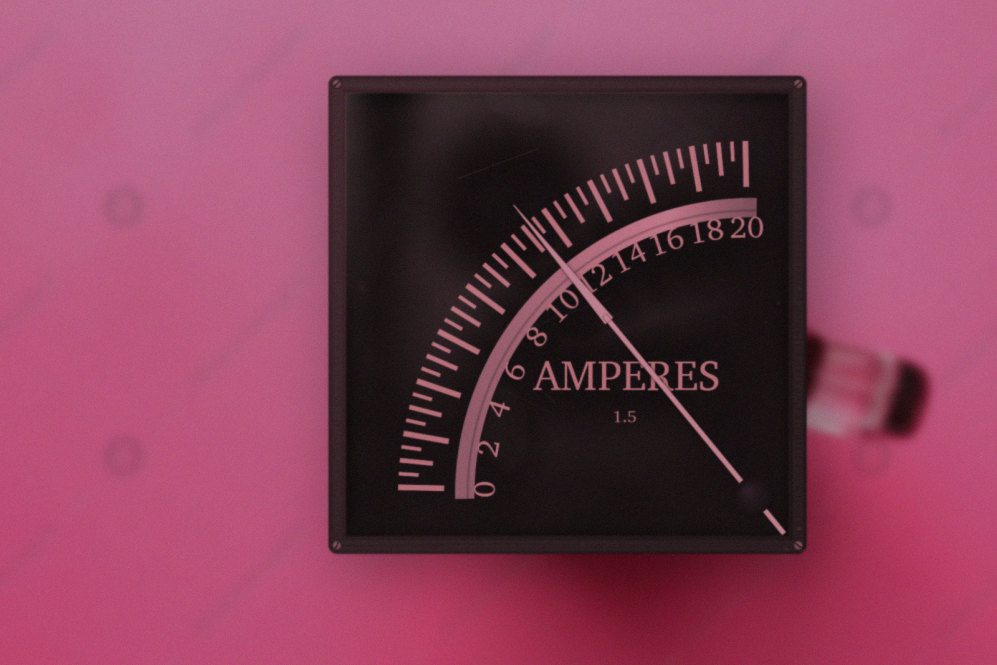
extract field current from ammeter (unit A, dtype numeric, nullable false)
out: 11.25 A
